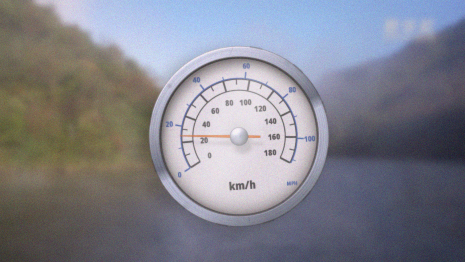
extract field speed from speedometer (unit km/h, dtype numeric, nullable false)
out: 25 km/h
